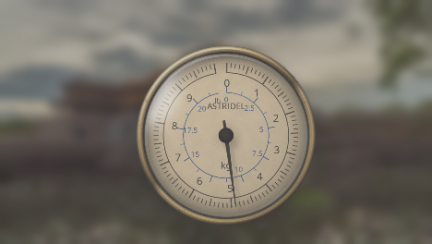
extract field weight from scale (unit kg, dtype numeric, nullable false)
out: 4.9 kg
